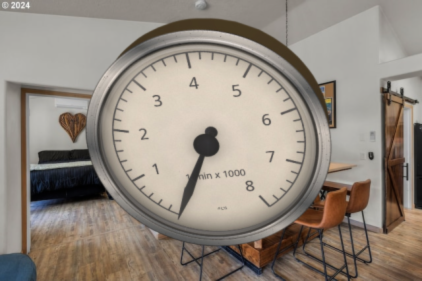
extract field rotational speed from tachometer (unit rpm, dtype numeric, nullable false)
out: 0 rpm
